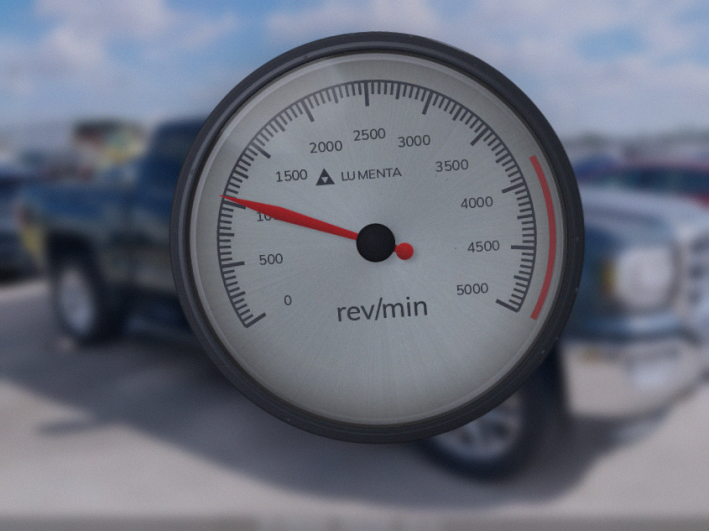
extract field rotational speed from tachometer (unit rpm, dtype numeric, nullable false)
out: 1050 rpm
